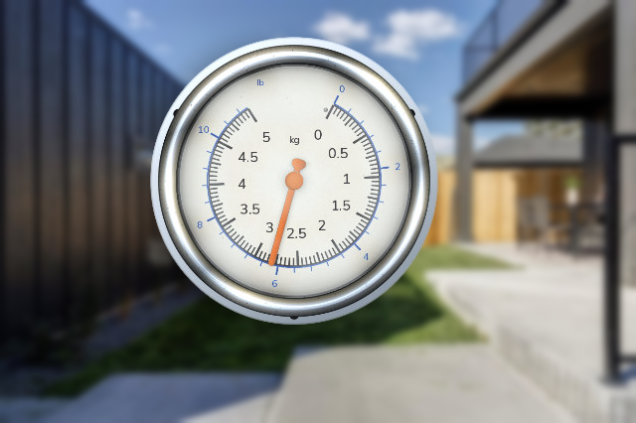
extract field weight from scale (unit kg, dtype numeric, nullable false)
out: 2.8 kg
